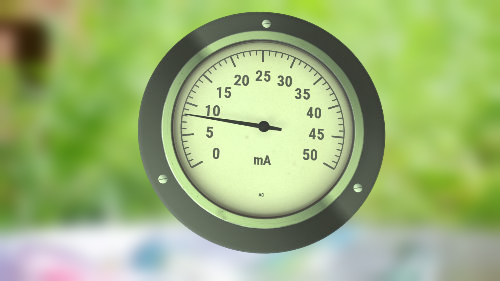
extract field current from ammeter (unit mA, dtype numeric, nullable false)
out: 8 mA
